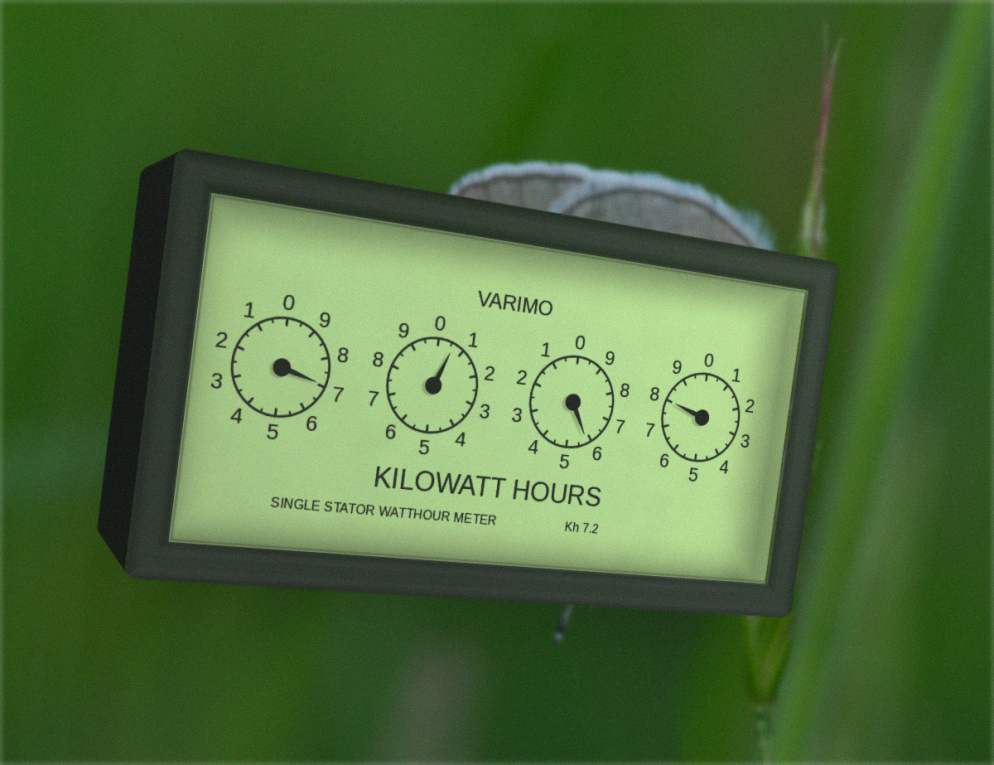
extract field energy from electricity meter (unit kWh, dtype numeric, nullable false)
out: 7058 kWh
